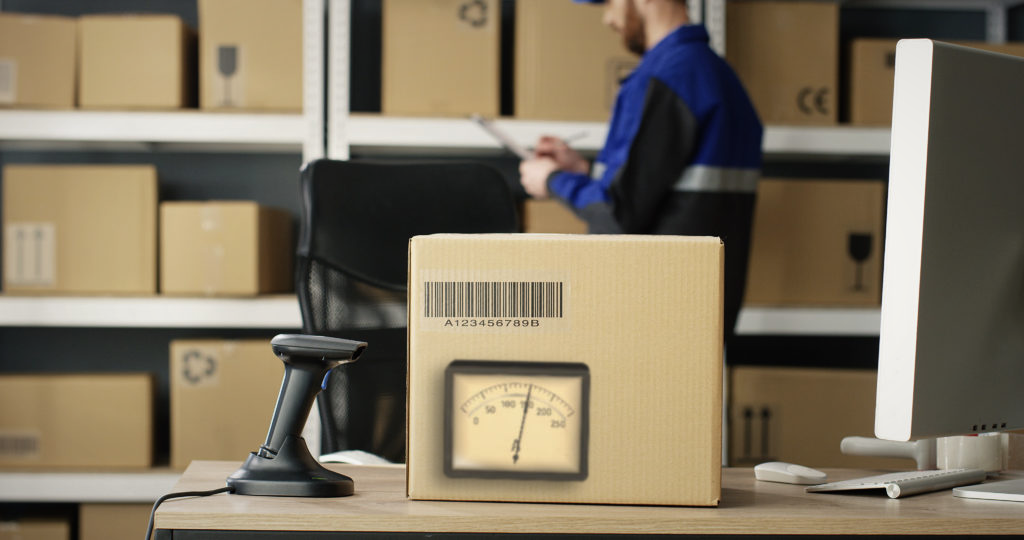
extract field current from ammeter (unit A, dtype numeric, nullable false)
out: 150 A
